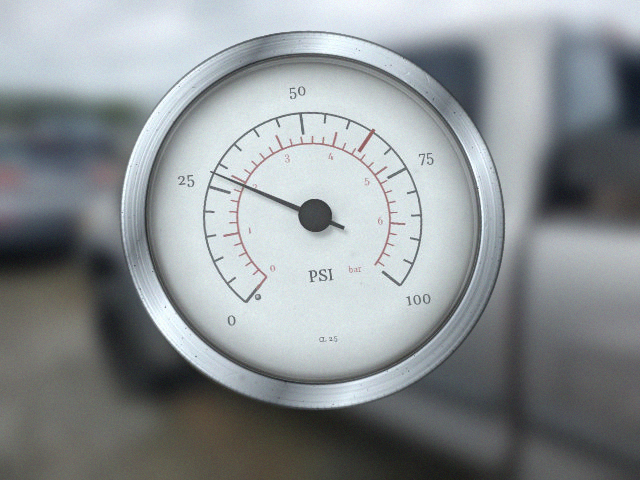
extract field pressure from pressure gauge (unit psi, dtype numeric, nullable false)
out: 27.5 psi
